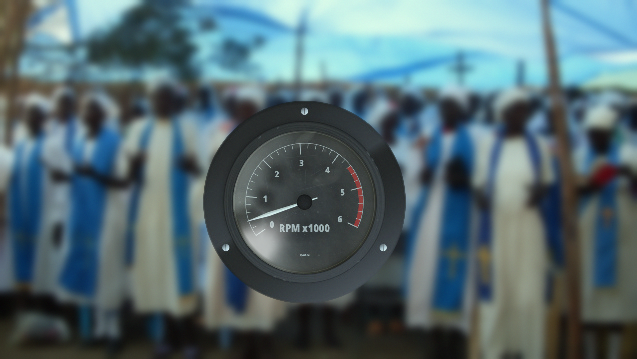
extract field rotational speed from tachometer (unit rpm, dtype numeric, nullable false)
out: 400 rpm
